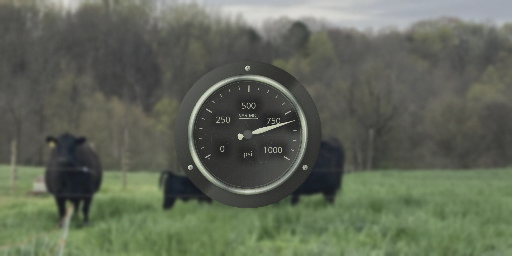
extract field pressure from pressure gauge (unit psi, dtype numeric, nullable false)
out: 800 psi
